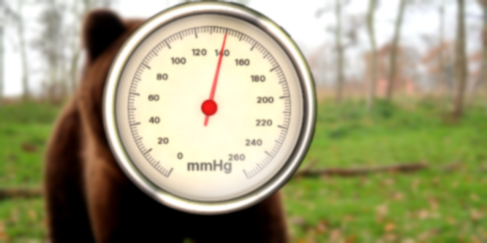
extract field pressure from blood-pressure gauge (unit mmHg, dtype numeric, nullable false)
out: 140 mmHg
